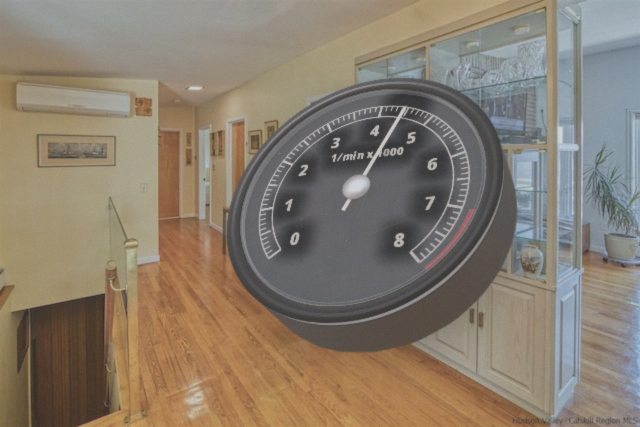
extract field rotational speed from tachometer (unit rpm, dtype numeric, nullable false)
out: 4500 rpm
